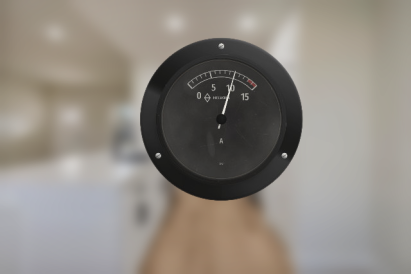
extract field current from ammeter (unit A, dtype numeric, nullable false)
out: 10 A
